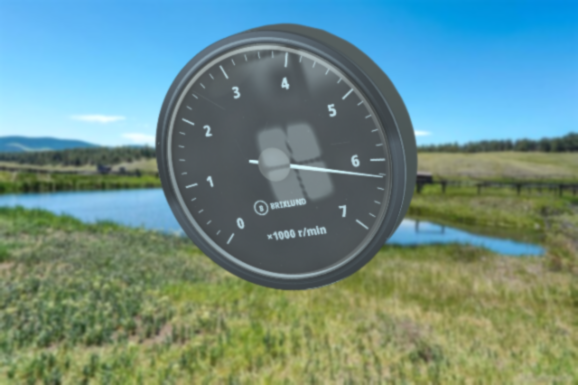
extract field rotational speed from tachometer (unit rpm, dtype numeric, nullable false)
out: 6200 rpm
